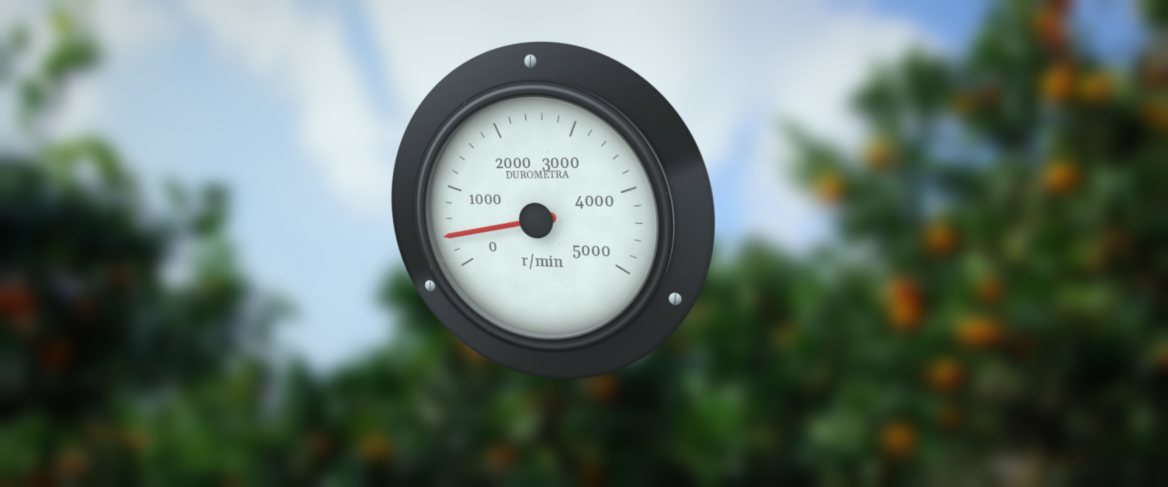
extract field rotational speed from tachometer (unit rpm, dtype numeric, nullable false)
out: 400 rpm
